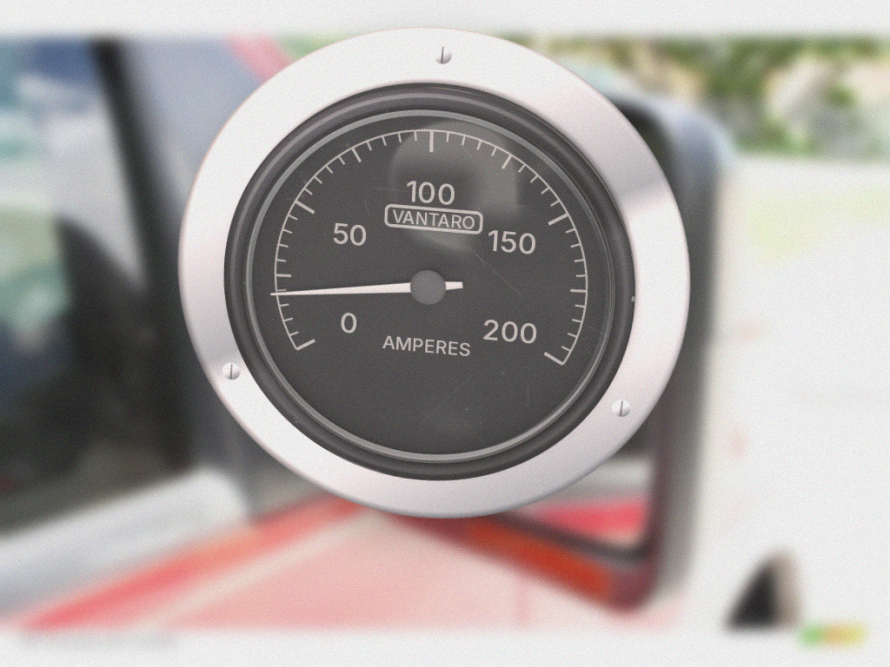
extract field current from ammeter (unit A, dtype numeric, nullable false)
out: 20 A
